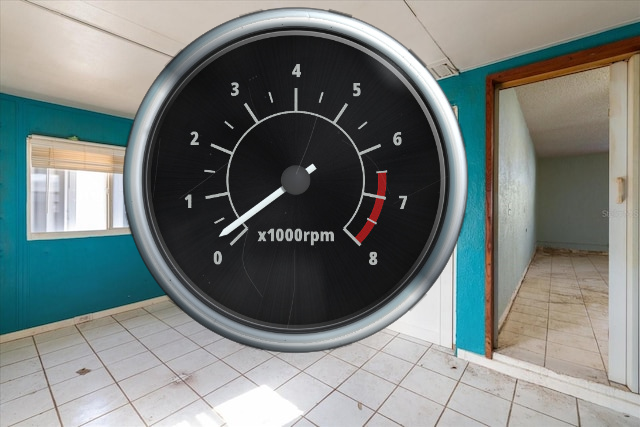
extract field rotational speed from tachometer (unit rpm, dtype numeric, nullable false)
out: 250 rpm
